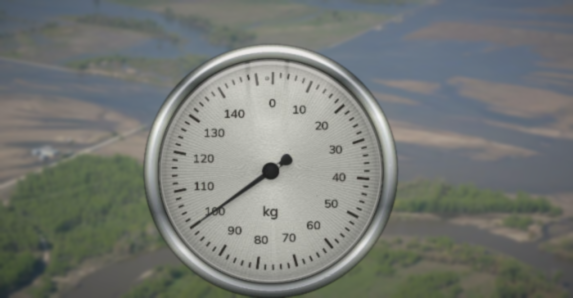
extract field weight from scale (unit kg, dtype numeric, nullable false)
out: 100 kg
